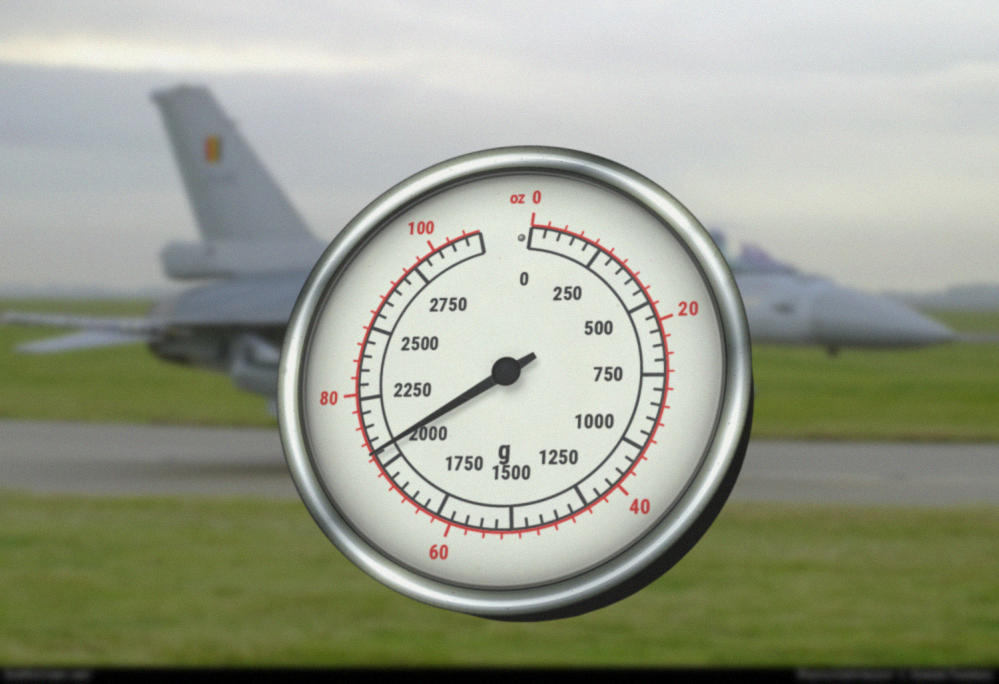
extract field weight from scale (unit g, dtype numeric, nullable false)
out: 2050 g
